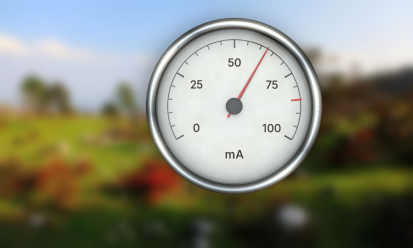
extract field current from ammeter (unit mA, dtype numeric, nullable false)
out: 62.5 mA
